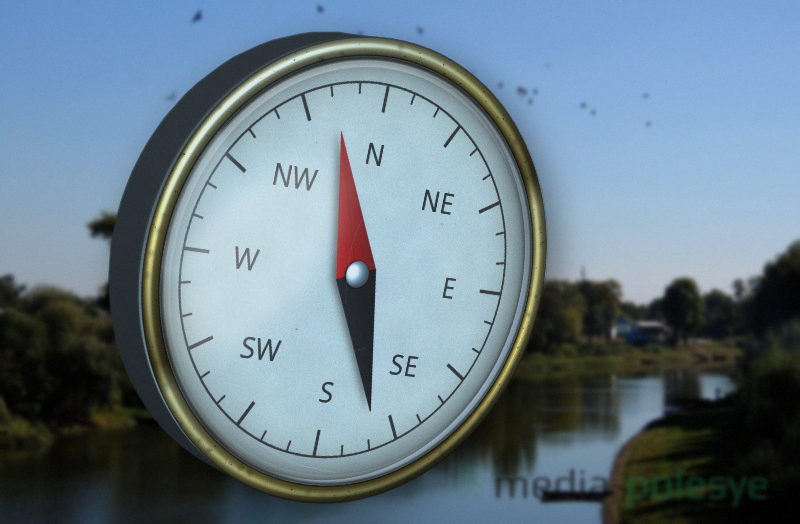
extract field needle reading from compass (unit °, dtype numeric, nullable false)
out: 340 °
